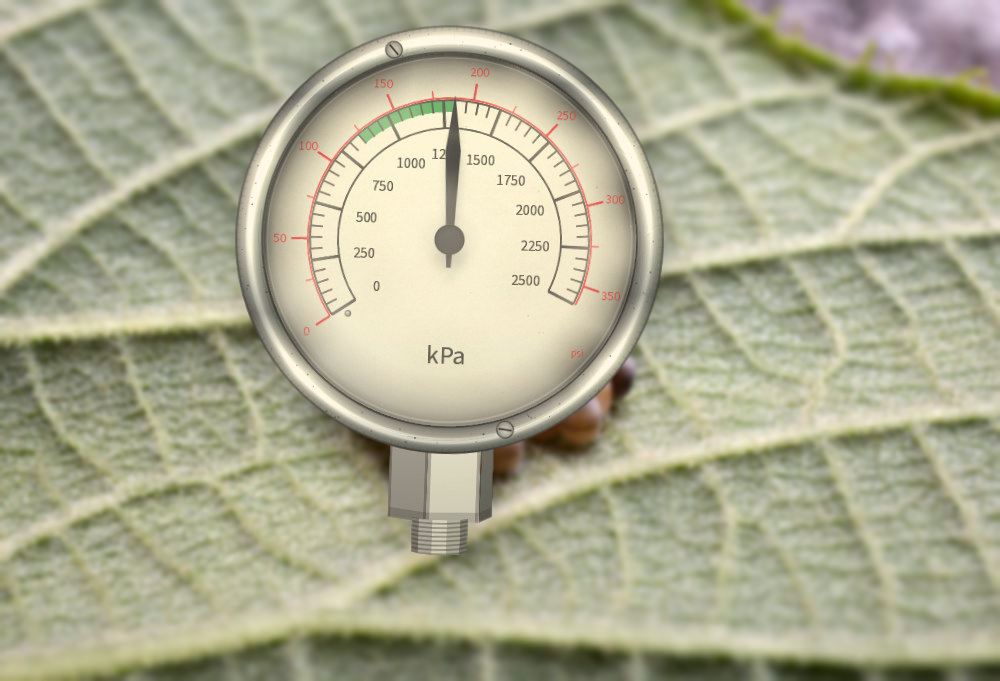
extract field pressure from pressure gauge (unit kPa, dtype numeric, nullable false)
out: 1300 kPa
